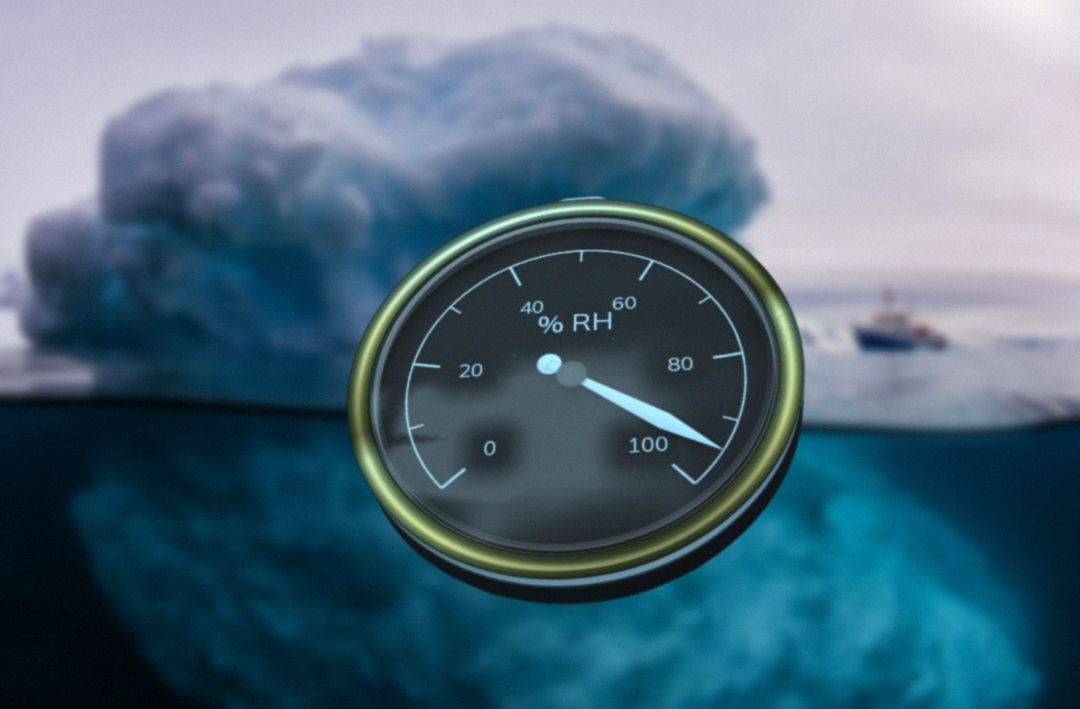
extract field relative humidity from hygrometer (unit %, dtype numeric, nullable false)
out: 95 %
